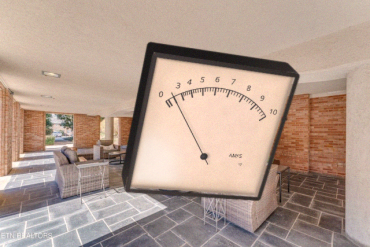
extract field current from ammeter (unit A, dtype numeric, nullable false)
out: 2 A
